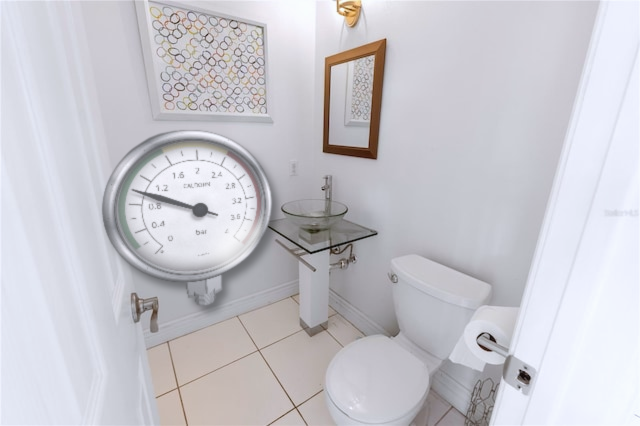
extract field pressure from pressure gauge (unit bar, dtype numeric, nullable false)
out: 1 bar
